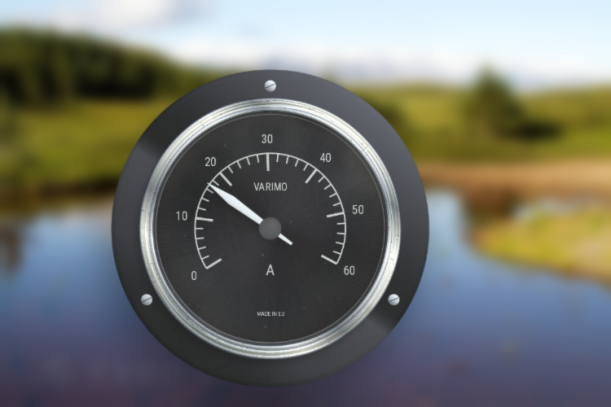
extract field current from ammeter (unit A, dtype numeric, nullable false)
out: 17 A
